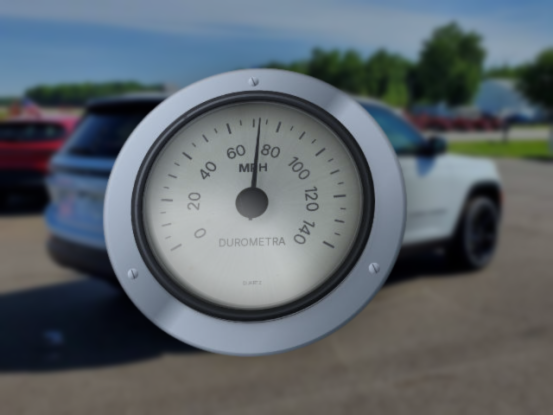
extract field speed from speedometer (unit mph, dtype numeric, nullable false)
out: 72.5 mph
